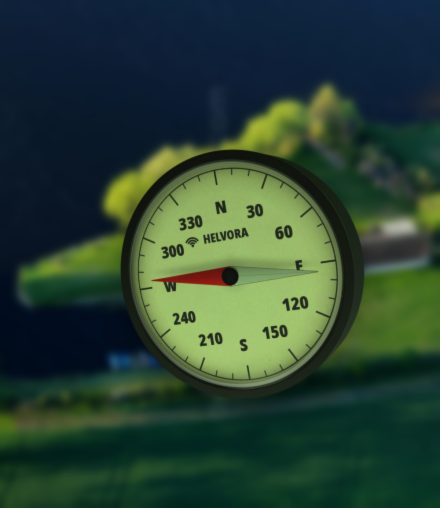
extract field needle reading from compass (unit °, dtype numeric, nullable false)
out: 275 °
